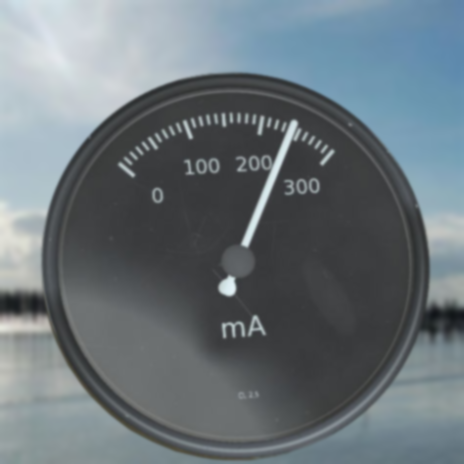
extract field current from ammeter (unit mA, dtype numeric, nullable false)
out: 240 mA
